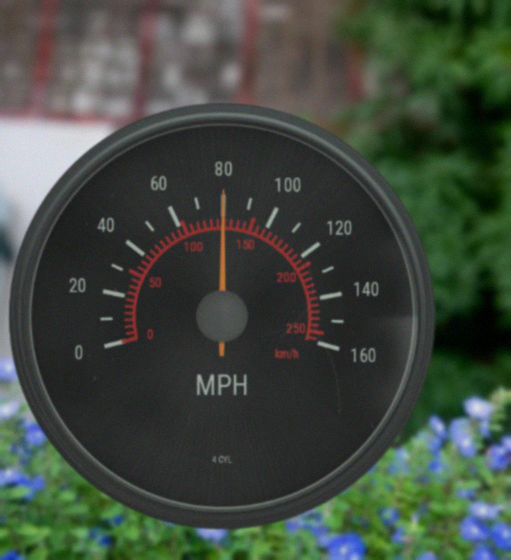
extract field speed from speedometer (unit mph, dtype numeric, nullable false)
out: 80 mph
